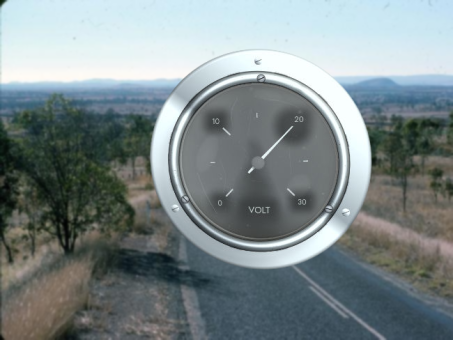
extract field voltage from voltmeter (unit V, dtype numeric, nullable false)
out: 20 V
